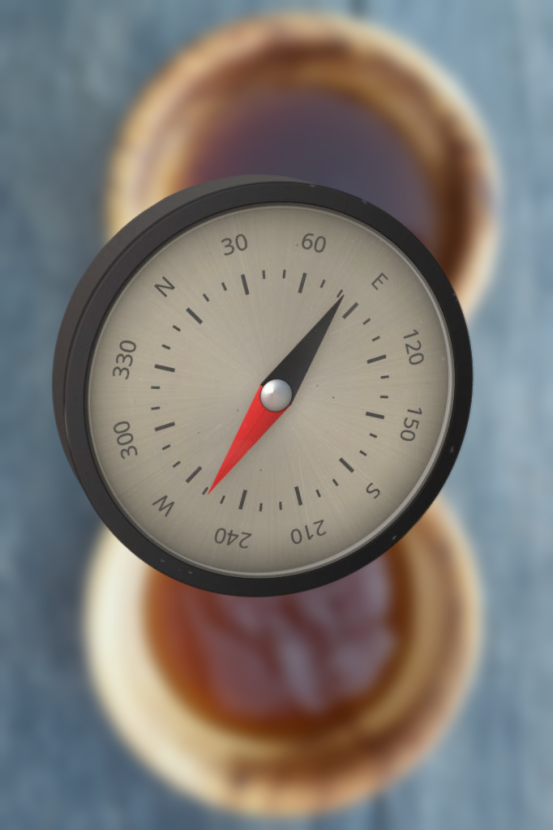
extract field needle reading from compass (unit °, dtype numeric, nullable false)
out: 260 °
